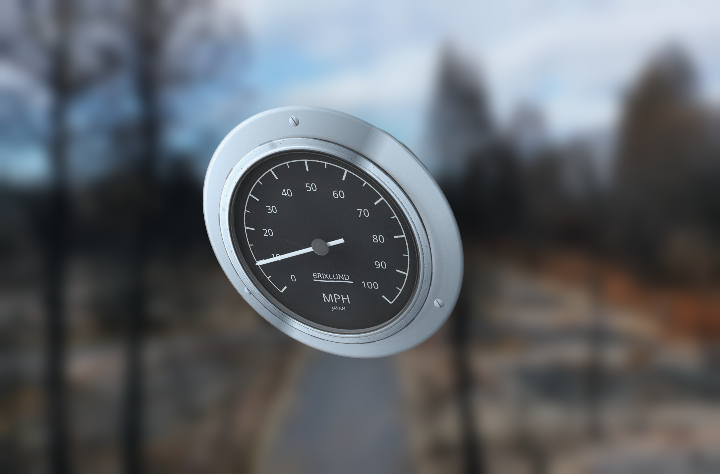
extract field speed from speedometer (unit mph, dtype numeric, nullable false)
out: 10 mph
